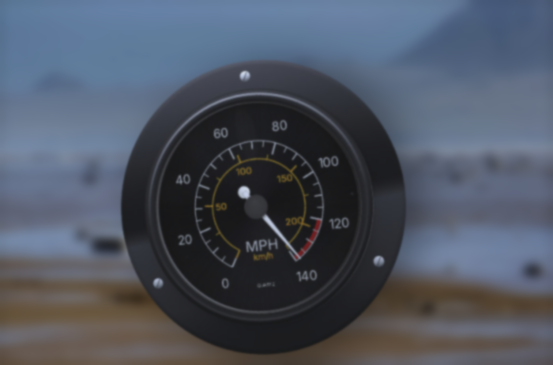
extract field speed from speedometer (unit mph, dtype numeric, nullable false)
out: 137.5 mph
